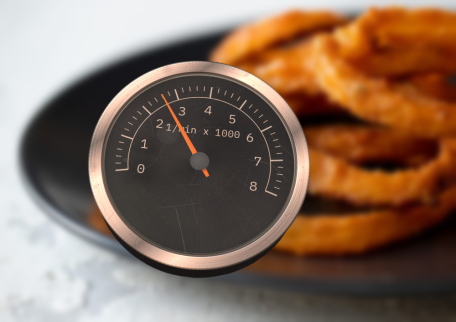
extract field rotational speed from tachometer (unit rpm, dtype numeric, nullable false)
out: 2600 rpm
